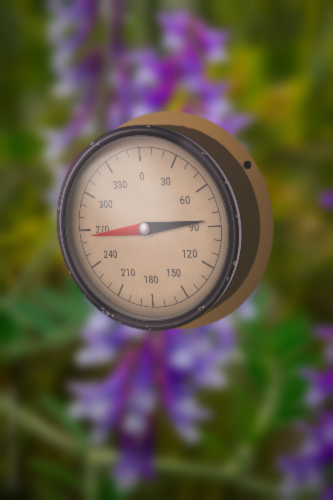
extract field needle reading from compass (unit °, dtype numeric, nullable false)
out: 265 °
